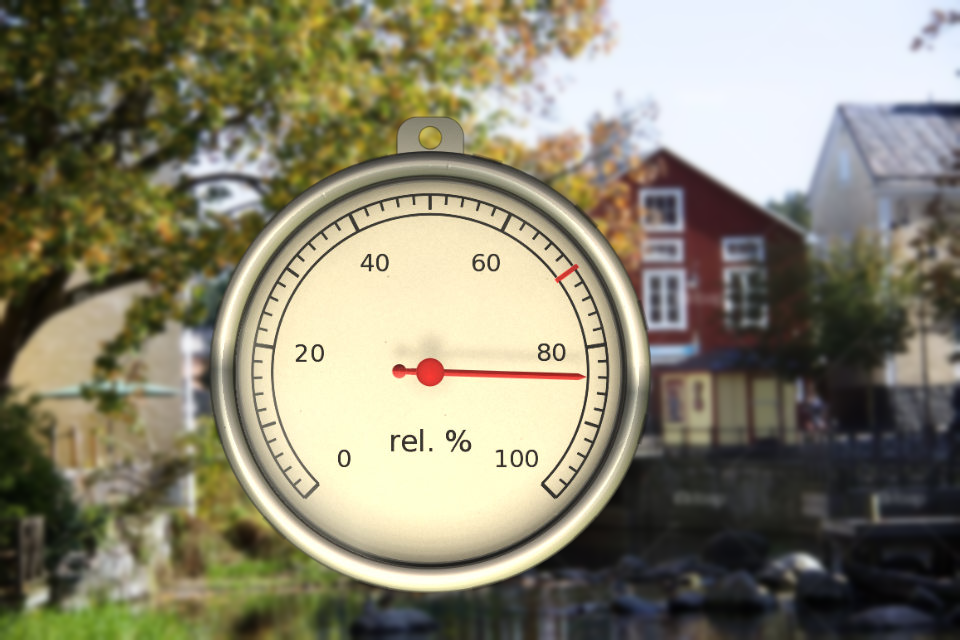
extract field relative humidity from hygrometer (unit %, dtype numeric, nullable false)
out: 84 %
